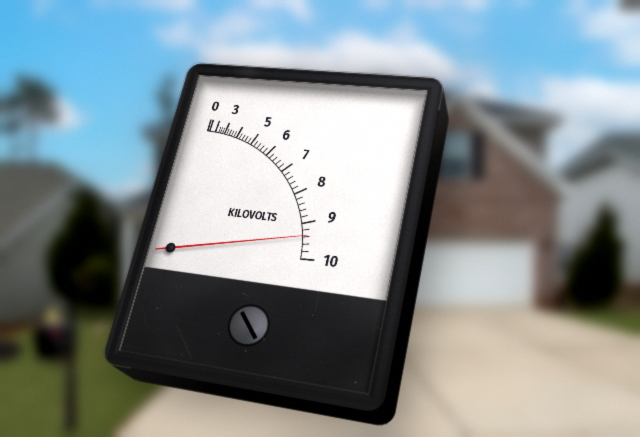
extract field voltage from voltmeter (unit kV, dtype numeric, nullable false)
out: 9.4 kV
